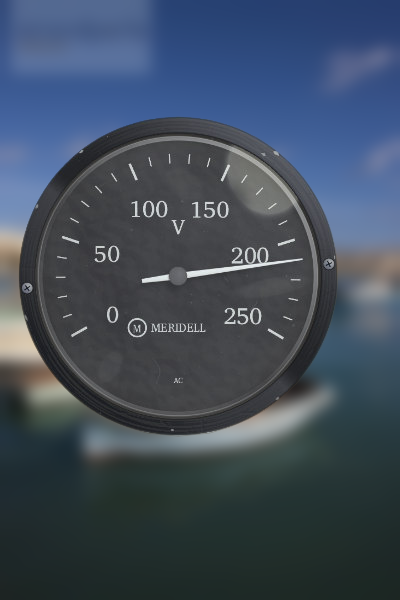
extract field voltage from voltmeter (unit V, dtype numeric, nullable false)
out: 210 V
